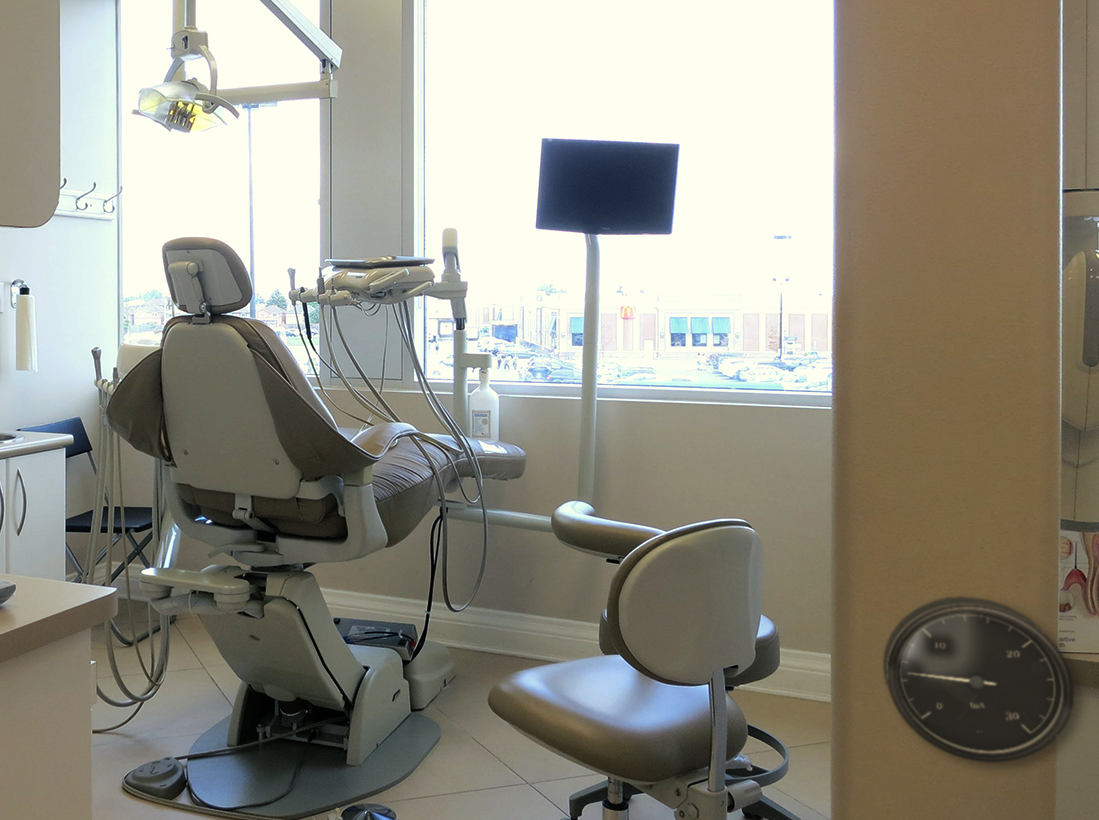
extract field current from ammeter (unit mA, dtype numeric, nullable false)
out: 5 mA
